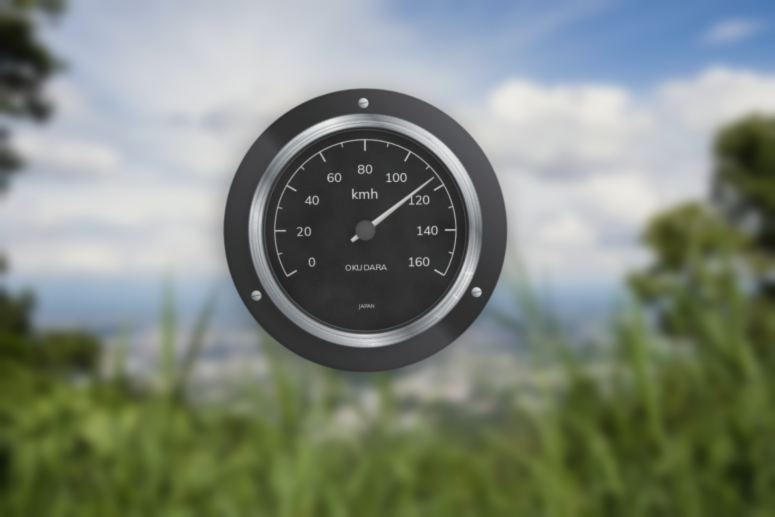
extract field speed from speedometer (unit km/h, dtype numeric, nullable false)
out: 115 km/h
